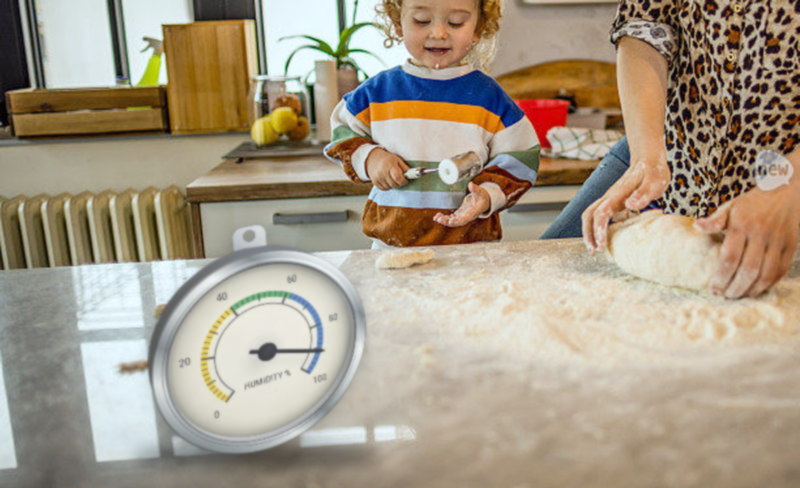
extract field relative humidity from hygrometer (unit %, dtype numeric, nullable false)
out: 90 %
